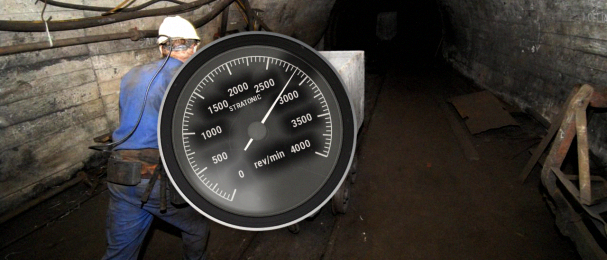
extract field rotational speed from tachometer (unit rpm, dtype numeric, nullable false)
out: 2850 rpm
